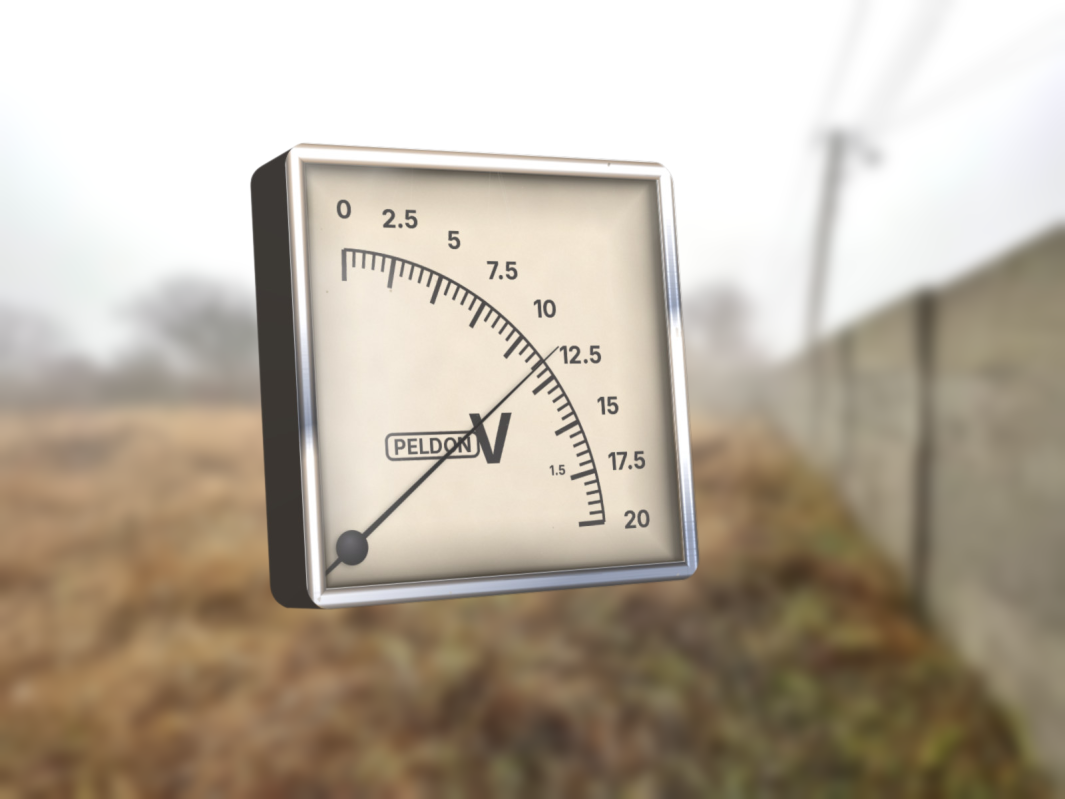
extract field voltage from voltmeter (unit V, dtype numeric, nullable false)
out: 11.5 V
